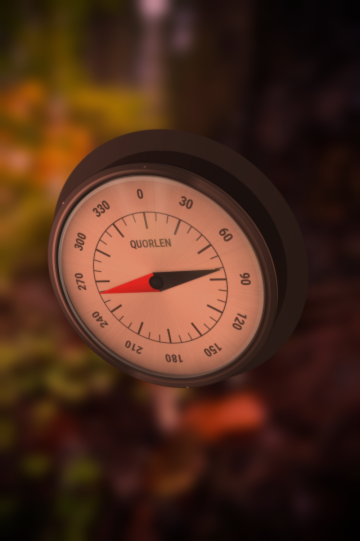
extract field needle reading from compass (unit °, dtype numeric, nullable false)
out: 260 °
